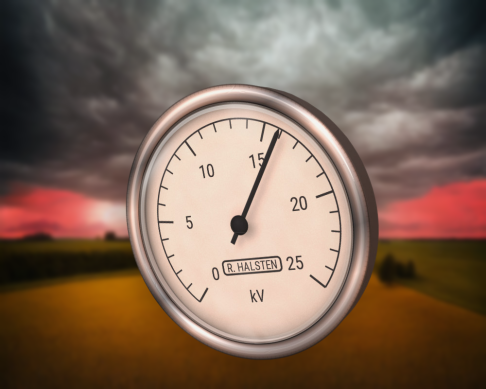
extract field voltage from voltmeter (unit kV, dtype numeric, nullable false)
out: 16 kV
